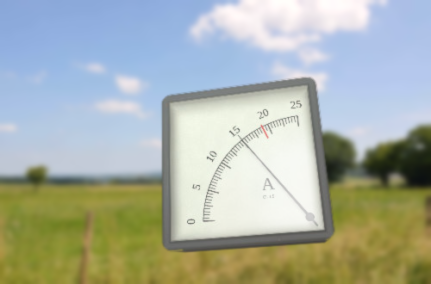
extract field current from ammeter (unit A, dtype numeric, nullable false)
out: 15 A
